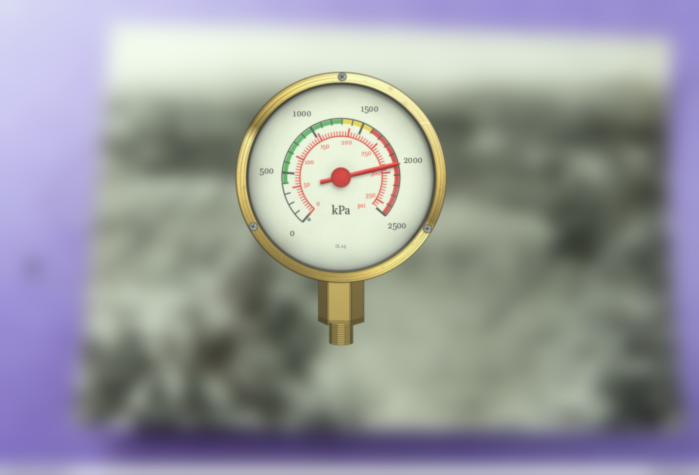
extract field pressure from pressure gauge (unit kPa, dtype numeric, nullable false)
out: 2000 kPa
